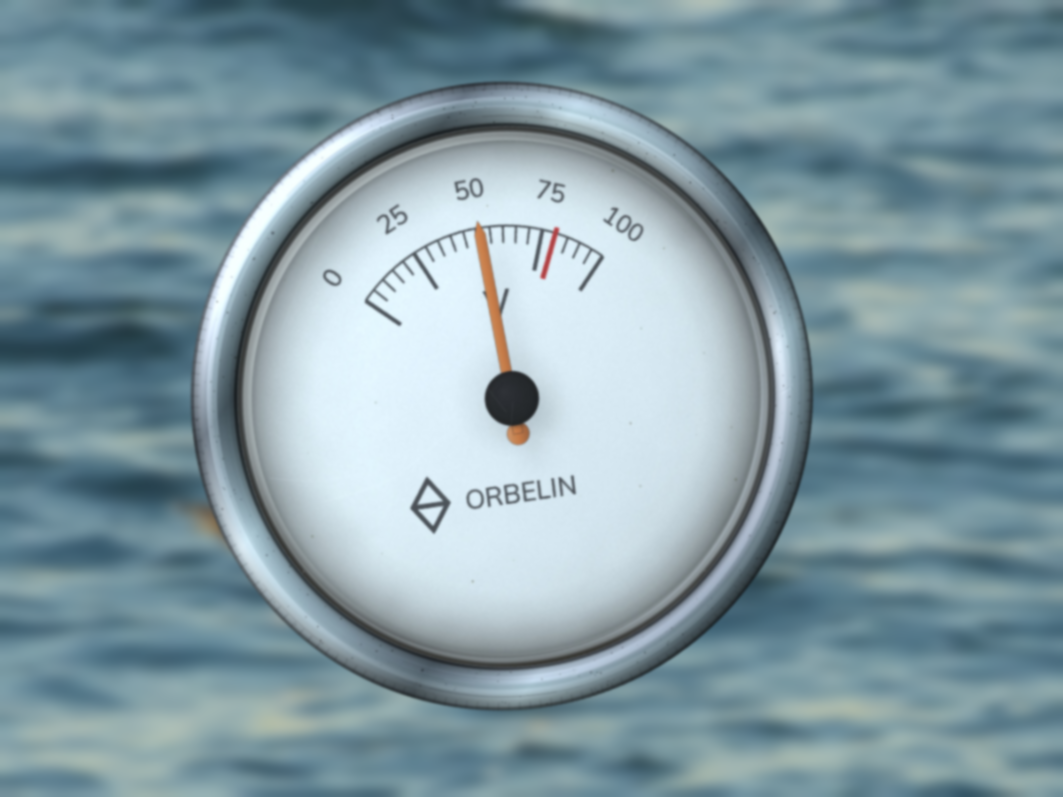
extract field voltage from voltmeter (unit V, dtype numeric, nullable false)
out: 50 V
